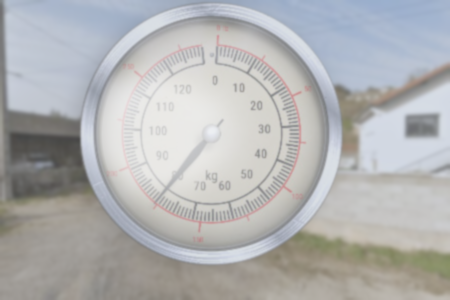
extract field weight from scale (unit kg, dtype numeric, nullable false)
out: 80 kg
